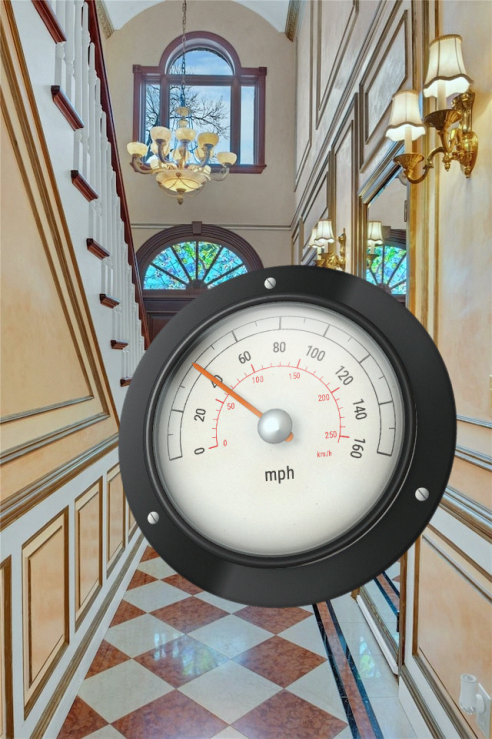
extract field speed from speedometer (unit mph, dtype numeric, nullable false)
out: 40 mph
